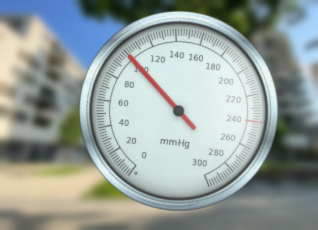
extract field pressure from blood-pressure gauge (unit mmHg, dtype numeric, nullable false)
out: 100 mmHg
